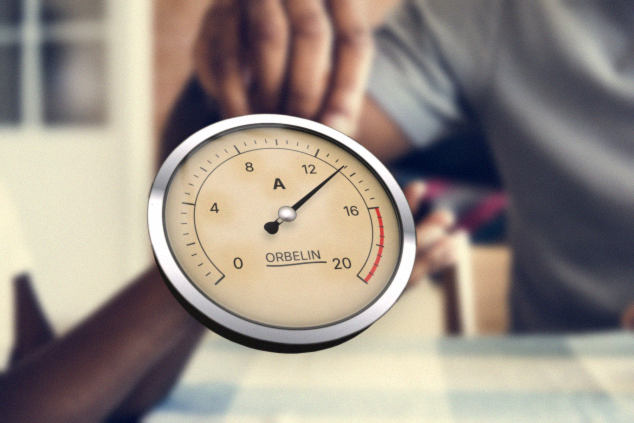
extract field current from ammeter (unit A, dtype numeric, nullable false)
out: 13.5 A
